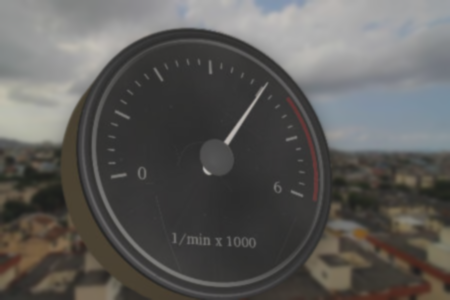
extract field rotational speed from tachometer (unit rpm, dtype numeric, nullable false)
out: 4000 rpm
